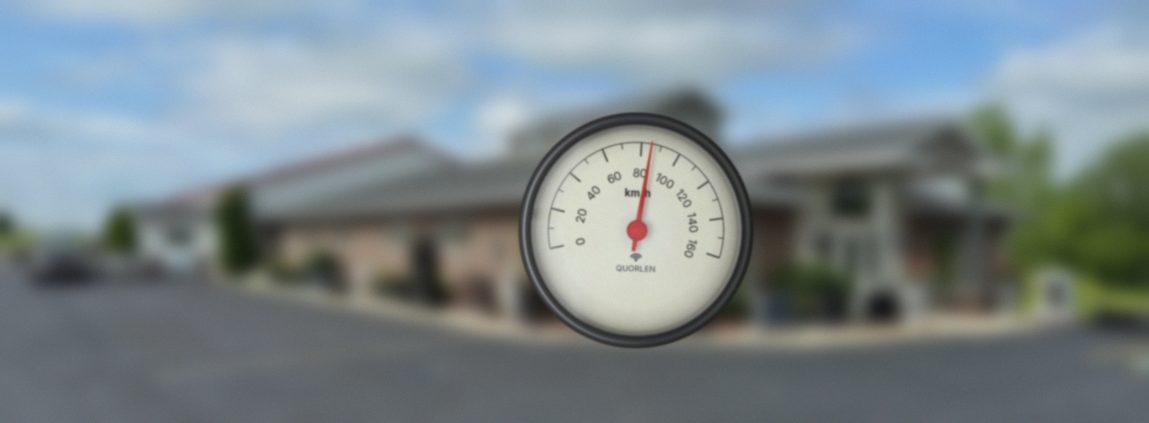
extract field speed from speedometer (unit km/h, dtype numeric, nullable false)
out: 85 km/h
